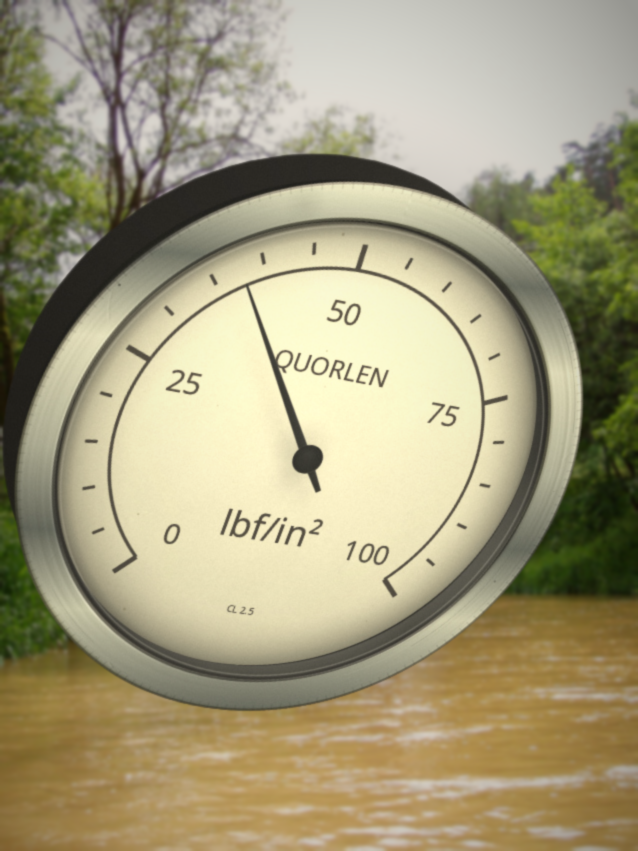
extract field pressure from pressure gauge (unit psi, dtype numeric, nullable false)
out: 37.5 psi
